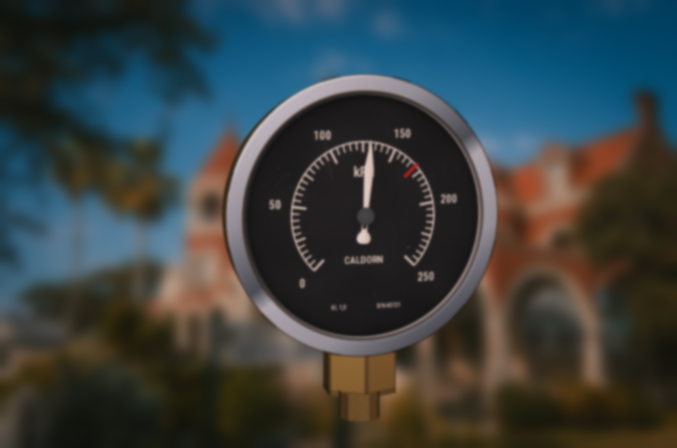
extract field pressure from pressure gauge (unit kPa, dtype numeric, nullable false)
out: 130 kPa
